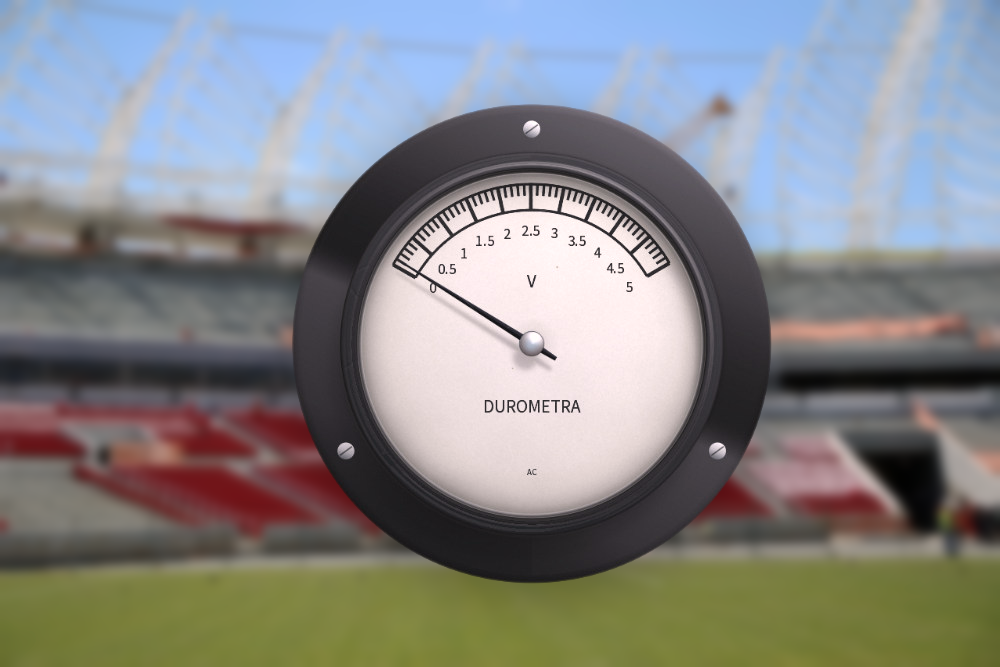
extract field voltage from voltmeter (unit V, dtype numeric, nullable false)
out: 0.1 V
